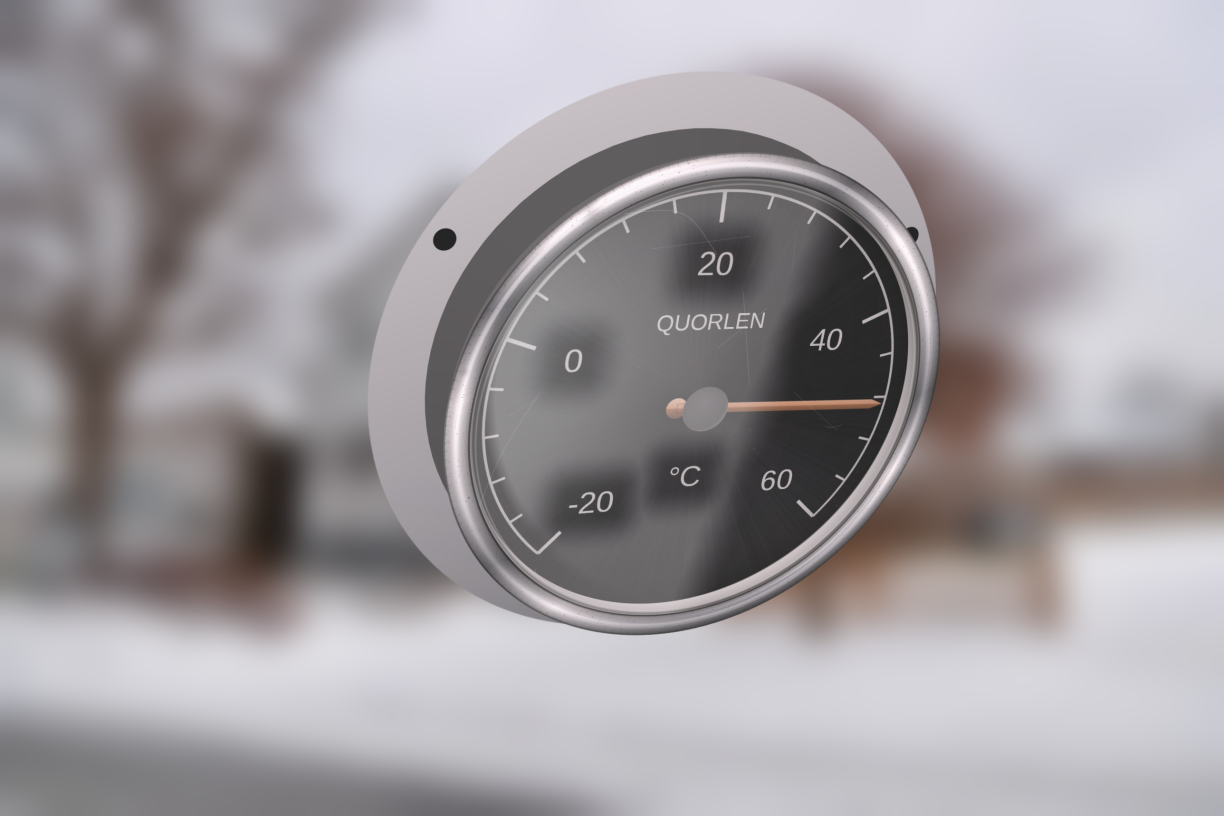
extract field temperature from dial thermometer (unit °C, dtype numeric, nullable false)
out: 48 °C
